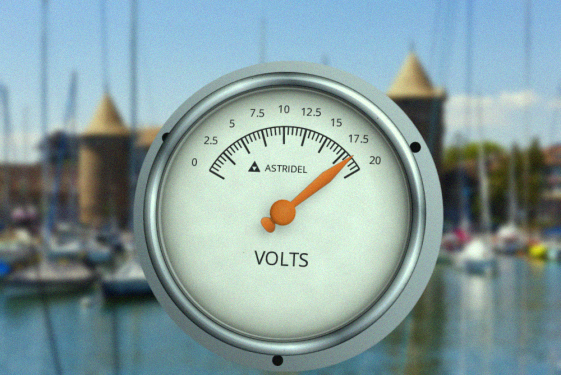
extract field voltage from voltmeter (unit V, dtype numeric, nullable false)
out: 18.5 V
